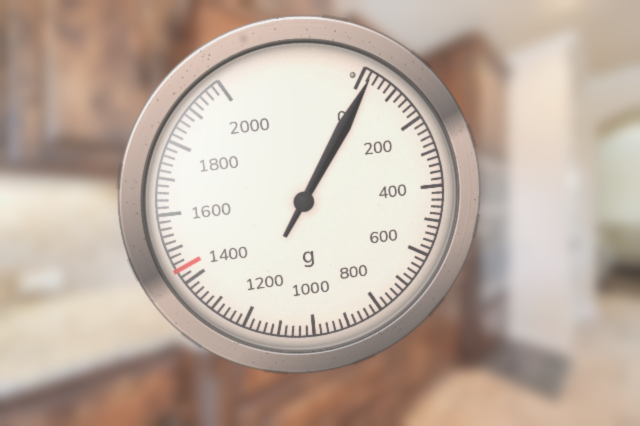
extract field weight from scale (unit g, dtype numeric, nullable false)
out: 20 g
